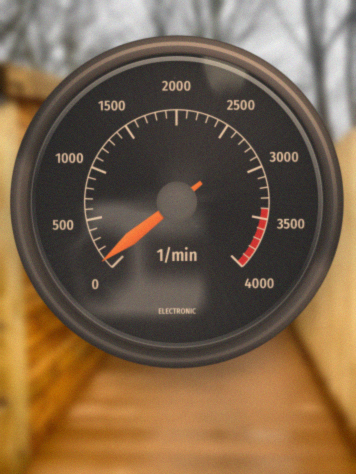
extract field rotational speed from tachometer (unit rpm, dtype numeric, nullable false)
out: 100 rpm
